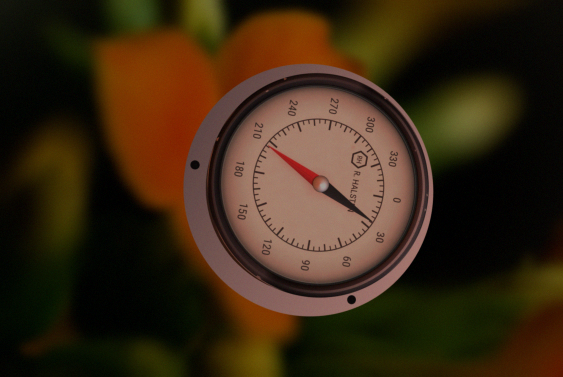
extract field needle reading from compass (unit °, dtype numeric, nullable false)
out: 205 °
